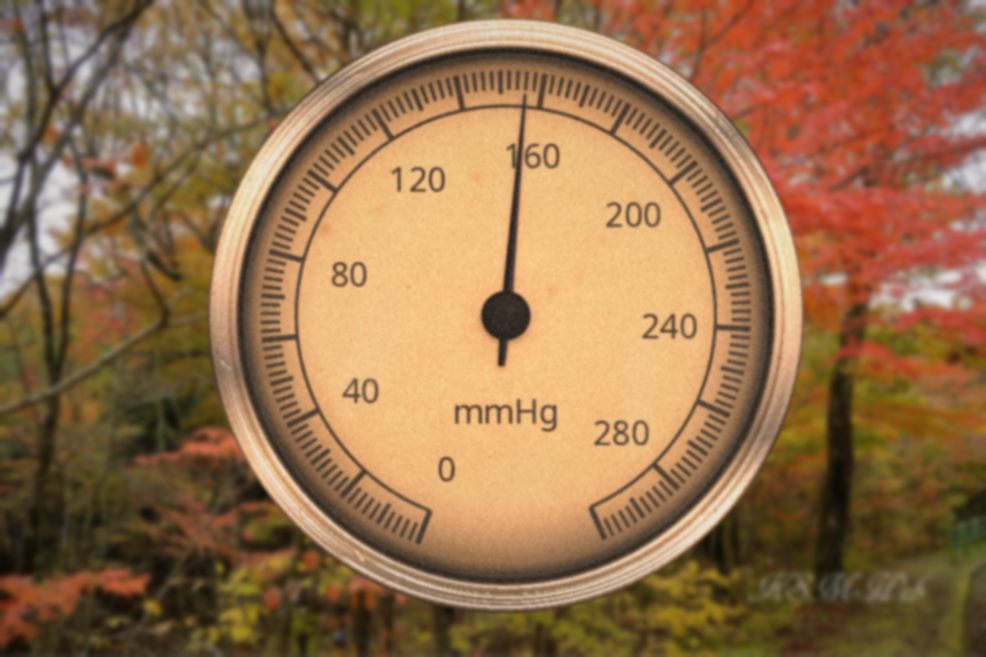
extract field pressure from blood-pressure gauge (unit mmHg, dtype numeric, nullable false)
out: 156 mmHg
